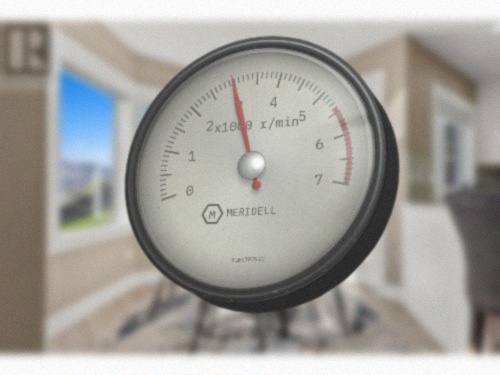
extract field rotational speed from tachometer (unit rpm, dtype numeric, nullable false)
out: 3000 rpm
